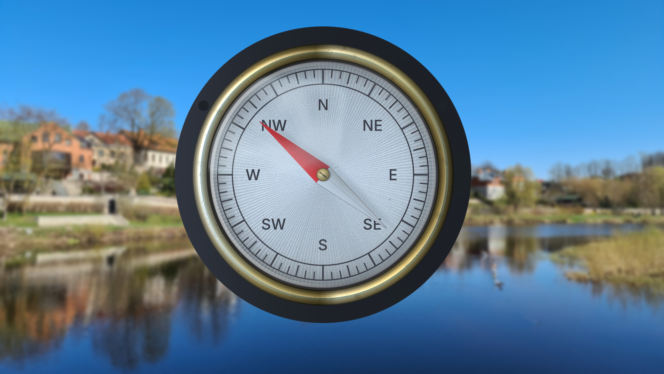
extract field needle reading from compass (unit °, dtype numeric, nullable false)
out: 310 °
